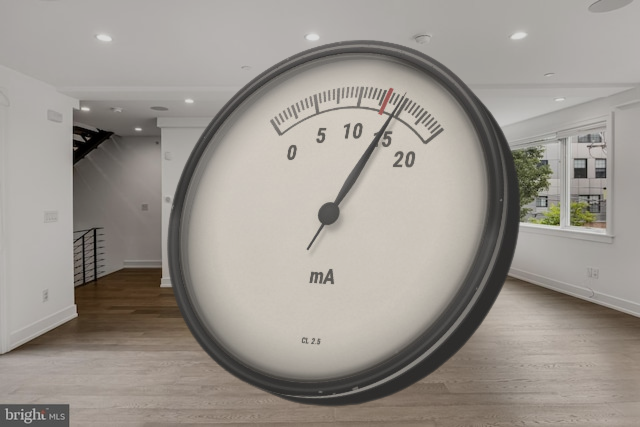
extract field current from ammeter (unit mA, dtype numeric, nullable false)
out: 15 mA
